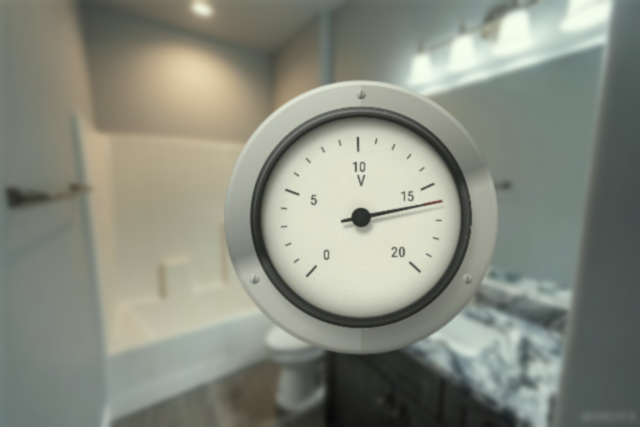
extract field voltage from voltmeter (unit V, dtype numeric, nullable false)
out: 16 V
